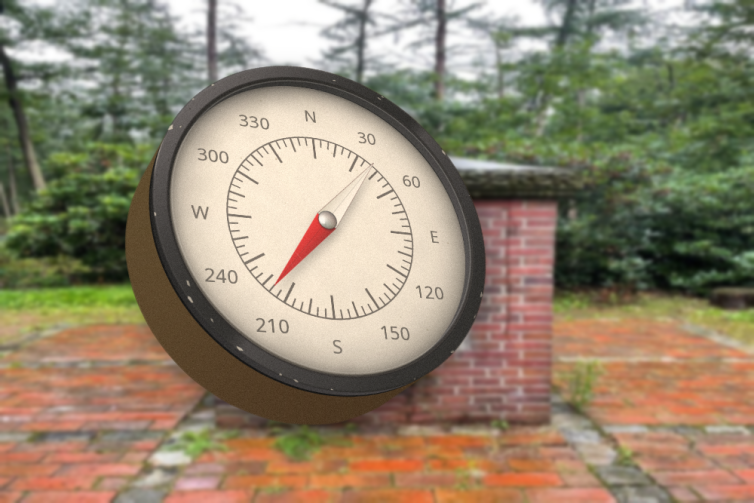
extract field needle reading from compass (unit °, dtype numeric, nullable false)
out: 220 °
